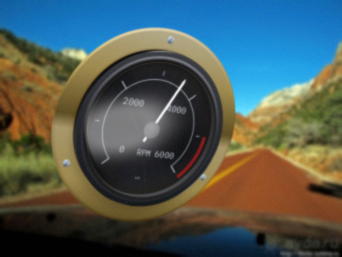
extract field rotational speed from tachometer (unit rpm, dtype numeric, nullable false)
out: 3500 rpm
